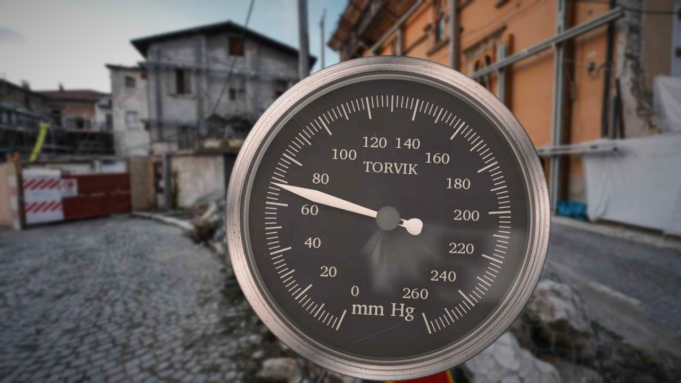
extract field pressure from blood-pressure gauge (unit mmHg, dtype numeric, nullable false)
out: 68 mmHg
